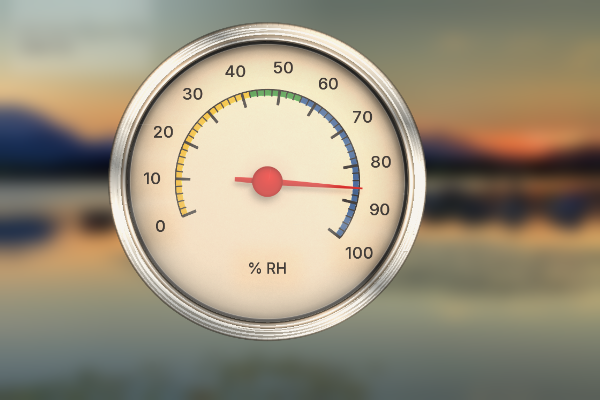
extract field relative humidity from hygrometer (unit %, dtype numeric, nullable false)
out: 86 %
